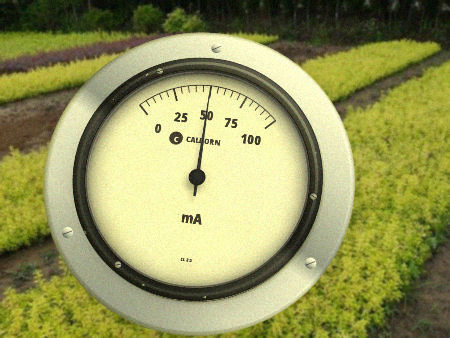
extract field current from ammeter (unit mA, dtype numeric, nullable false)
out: 50 mA
